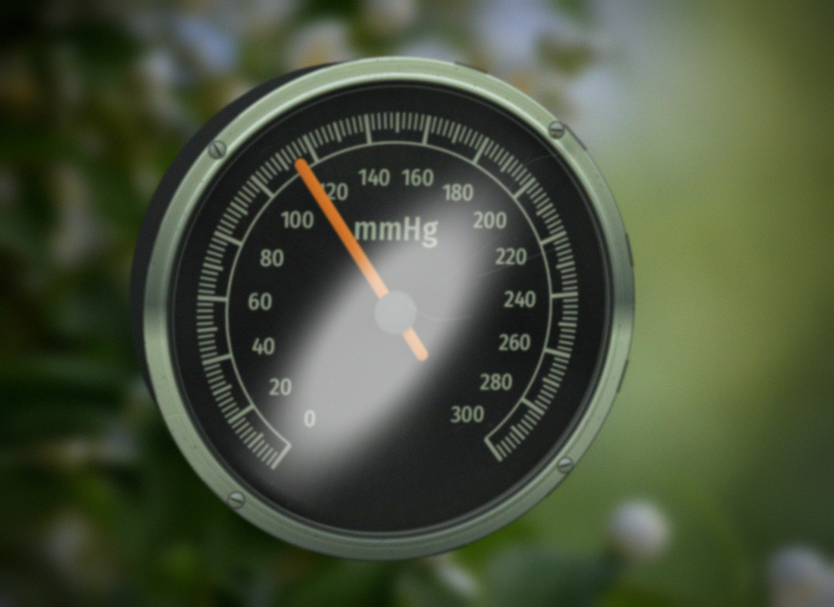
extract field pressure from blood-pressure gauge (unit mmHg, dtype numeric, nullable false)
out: 114 mmHg
